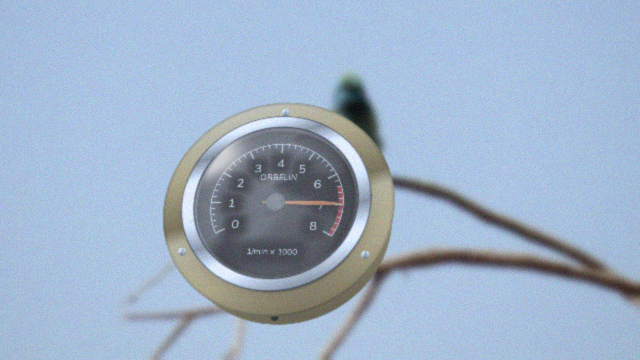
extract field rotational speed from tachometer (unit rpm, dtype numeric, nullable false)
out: 7000 rpm
